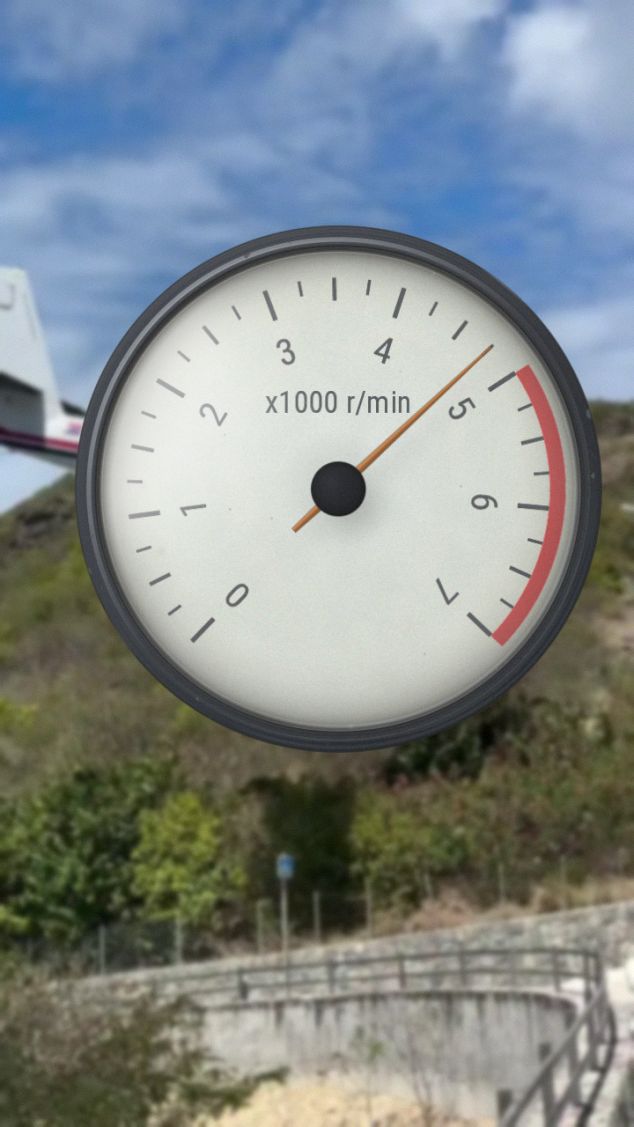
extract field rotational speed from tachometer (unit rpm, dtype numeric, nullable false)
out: 4750 rpm
